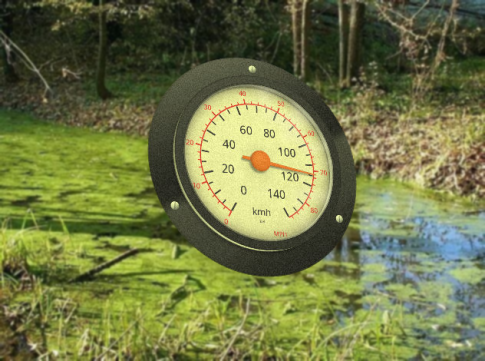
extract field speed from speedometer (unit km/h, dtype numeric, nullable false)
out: 115 km/h
